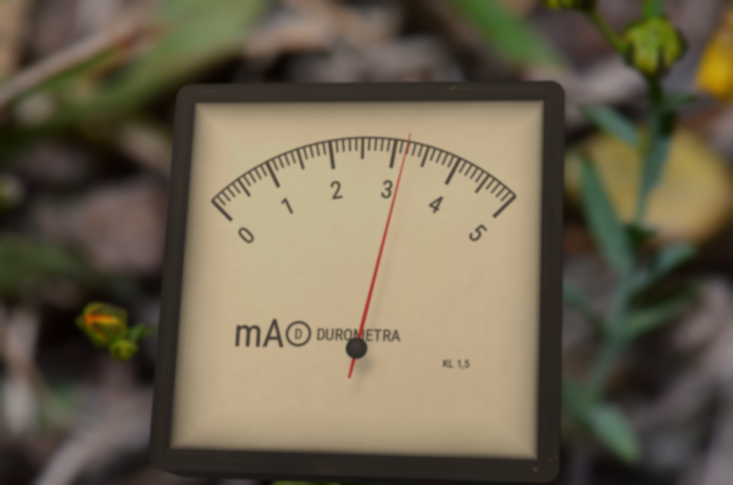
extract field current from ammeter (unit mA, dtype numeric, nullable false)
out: 3.2 mA
